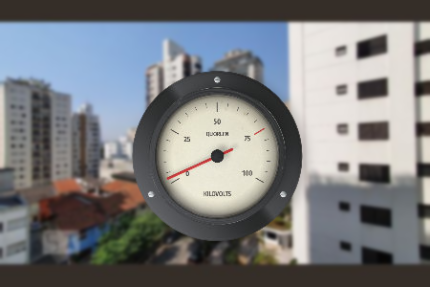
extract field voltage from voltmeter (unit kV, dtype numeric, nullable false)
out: 2.5 kV
